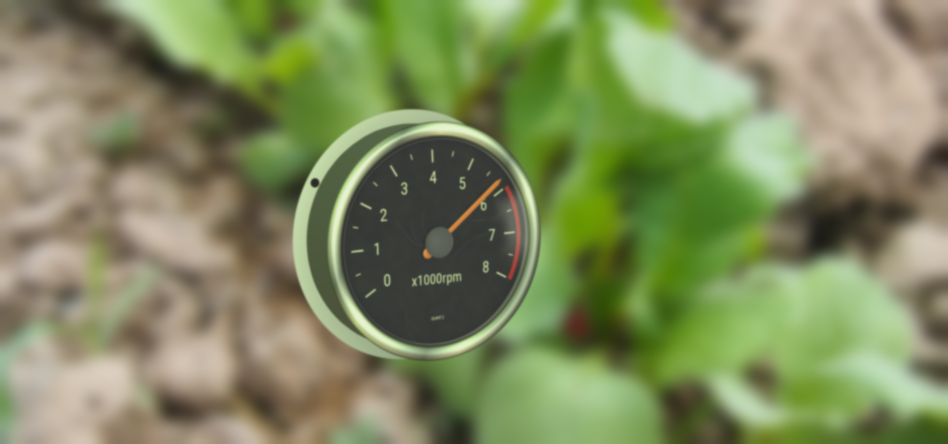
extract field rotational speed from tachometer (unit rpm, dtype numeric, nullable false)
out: 5750 rpm
